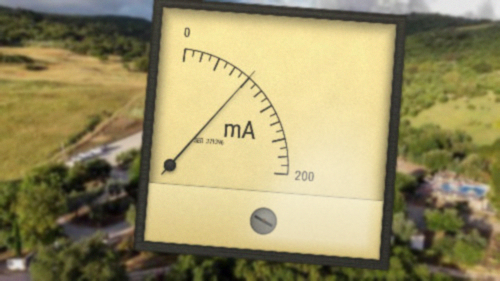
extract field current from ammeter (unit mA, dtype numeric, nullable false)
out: 80 mA
